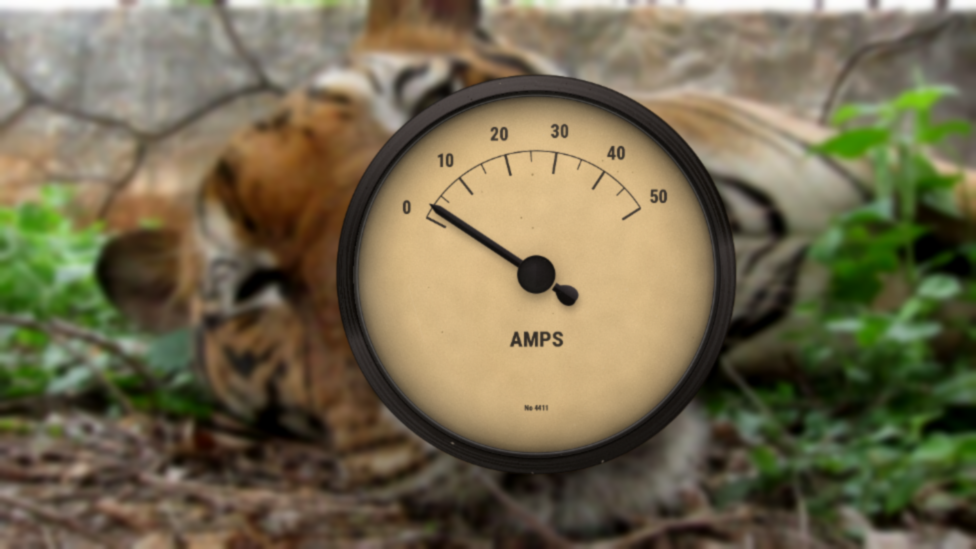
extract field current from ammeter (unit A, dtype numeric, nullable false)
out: 2.5 A
